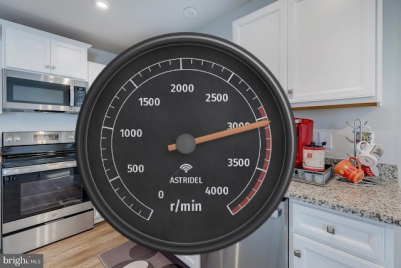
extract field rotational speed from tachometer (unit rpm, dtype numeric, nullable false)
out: 3050 rpm
